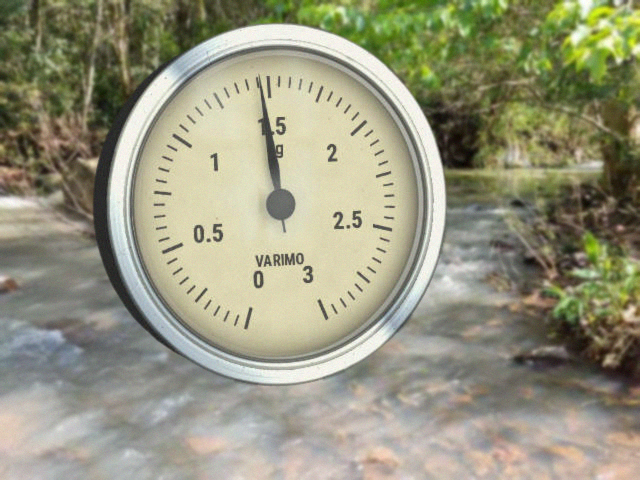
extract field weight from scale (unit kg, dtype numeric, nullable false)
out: 1.45 kg
